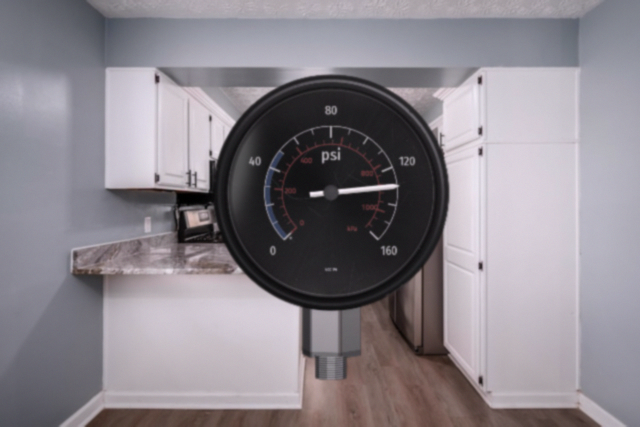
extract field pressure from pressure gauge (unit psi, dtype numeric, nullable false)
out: 130 psi
